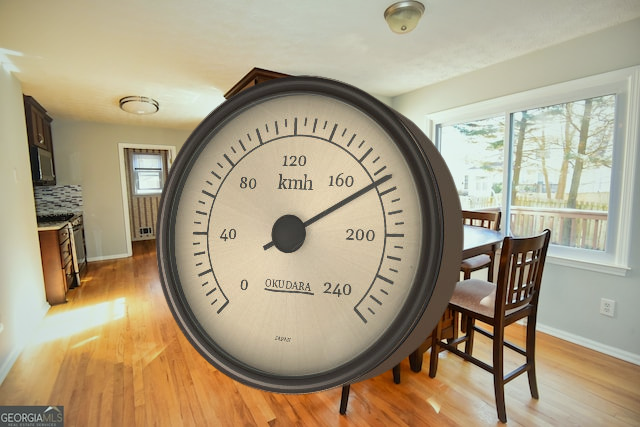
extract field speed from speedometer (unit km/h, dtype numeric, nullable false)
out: 175 km/h
